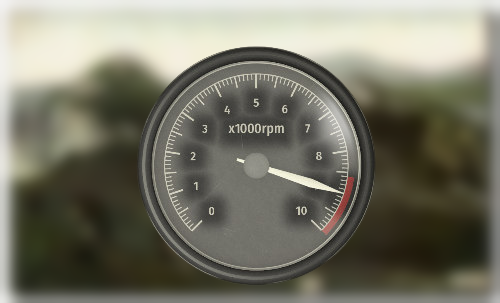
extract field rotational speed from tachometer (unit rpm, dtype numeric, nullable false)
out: 9000 rpm
